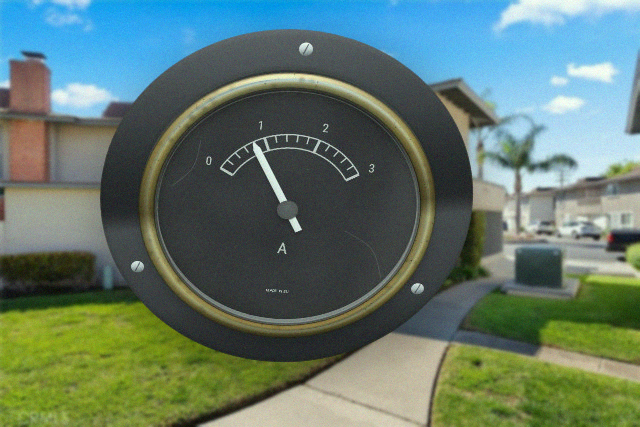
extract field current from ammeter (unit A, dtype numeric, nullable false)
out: 0.8 A
